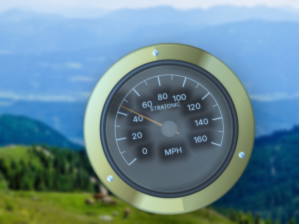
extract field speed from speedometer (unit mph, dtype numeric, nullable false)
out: 45 mph
